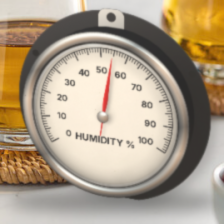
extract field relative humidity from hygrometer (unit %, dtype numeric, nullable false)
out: 55 %
